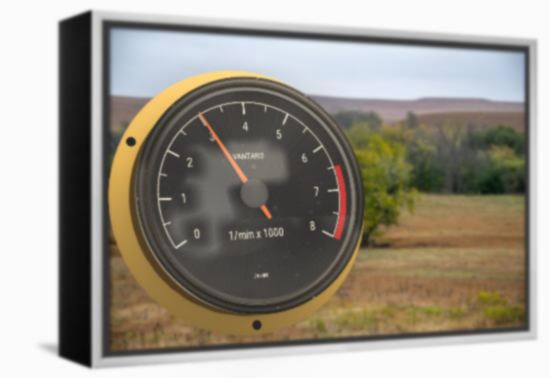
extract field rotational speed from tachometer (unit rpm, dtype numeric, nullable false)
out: 3000 rpm
